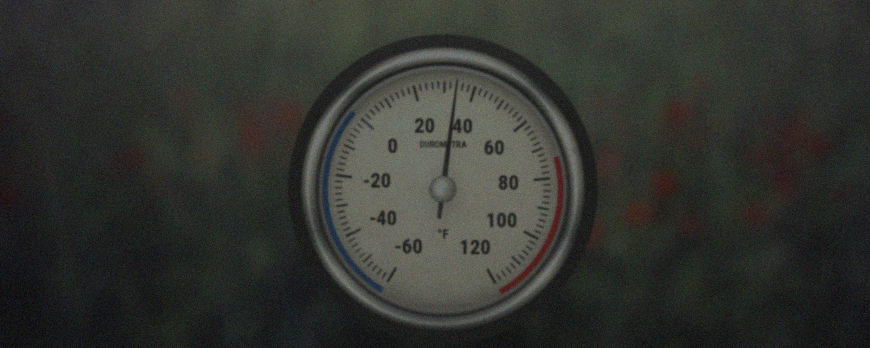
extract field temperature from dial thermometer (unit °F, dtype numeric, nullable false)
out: 34 °F
